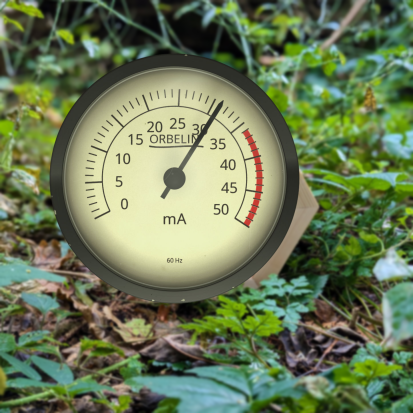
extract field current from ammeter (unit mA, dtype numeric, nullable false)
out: 31 mA
